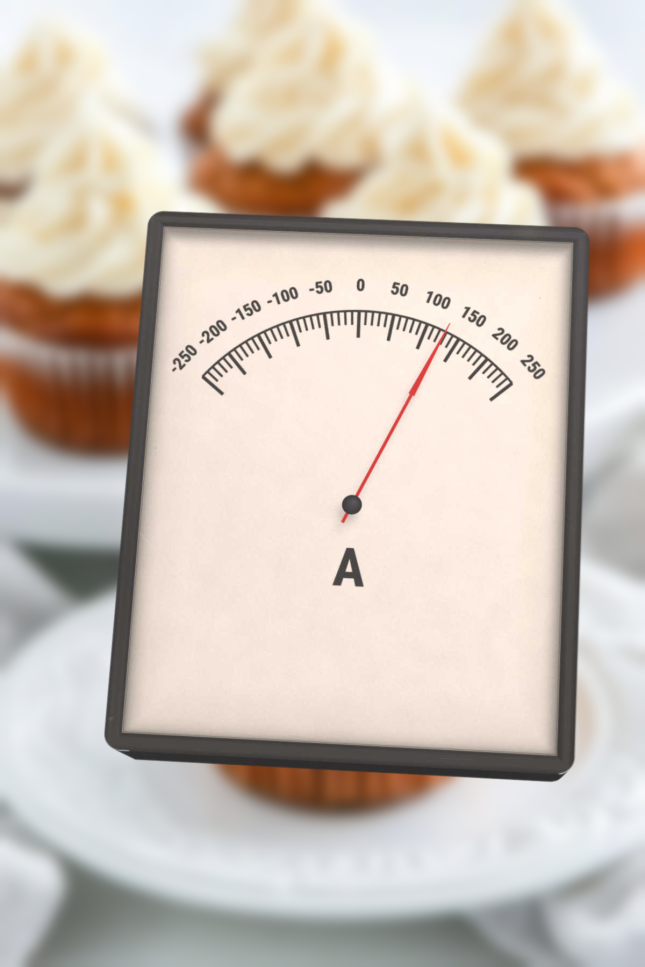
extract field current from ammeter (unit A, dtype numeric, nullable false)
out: 130 A
